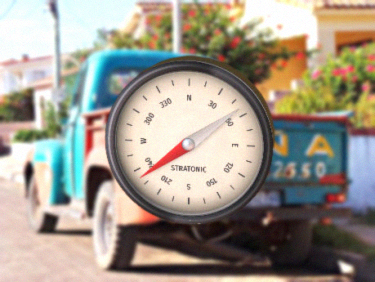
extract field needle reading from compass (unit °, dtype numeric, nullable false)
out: 232.5 °
